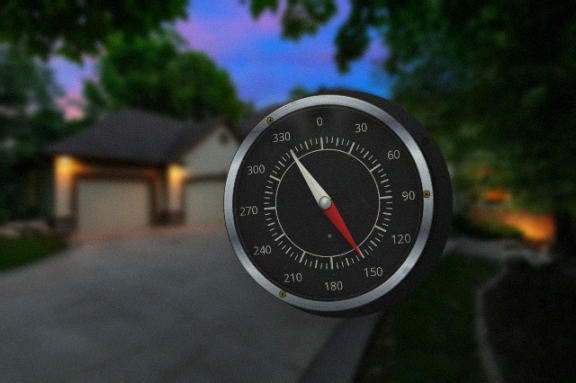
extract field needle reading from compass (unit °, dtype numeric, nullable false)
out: 150 °
